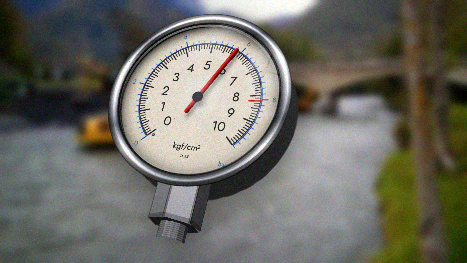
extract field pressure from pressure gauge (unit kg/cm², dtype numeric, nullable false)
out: 6 kg/cm²
